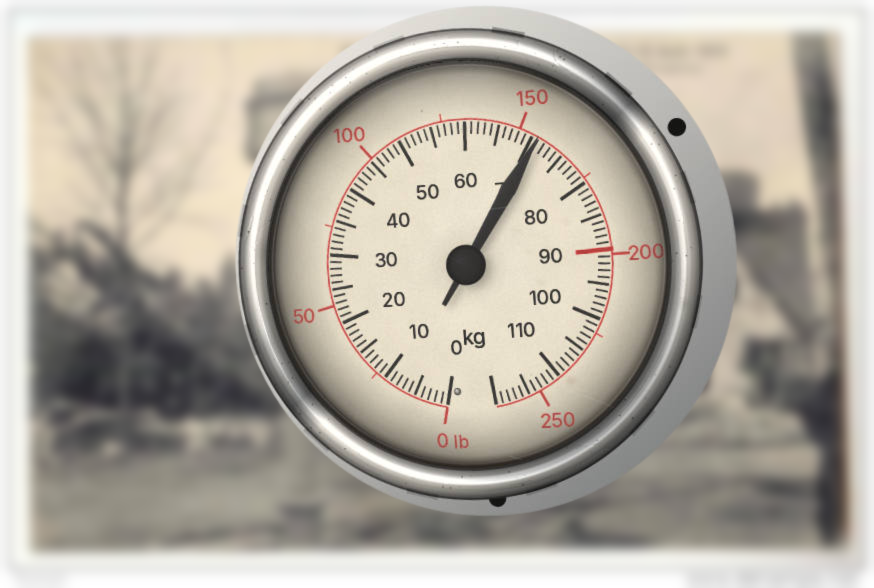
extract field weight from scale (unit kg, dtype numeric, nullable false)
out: 71 kg
